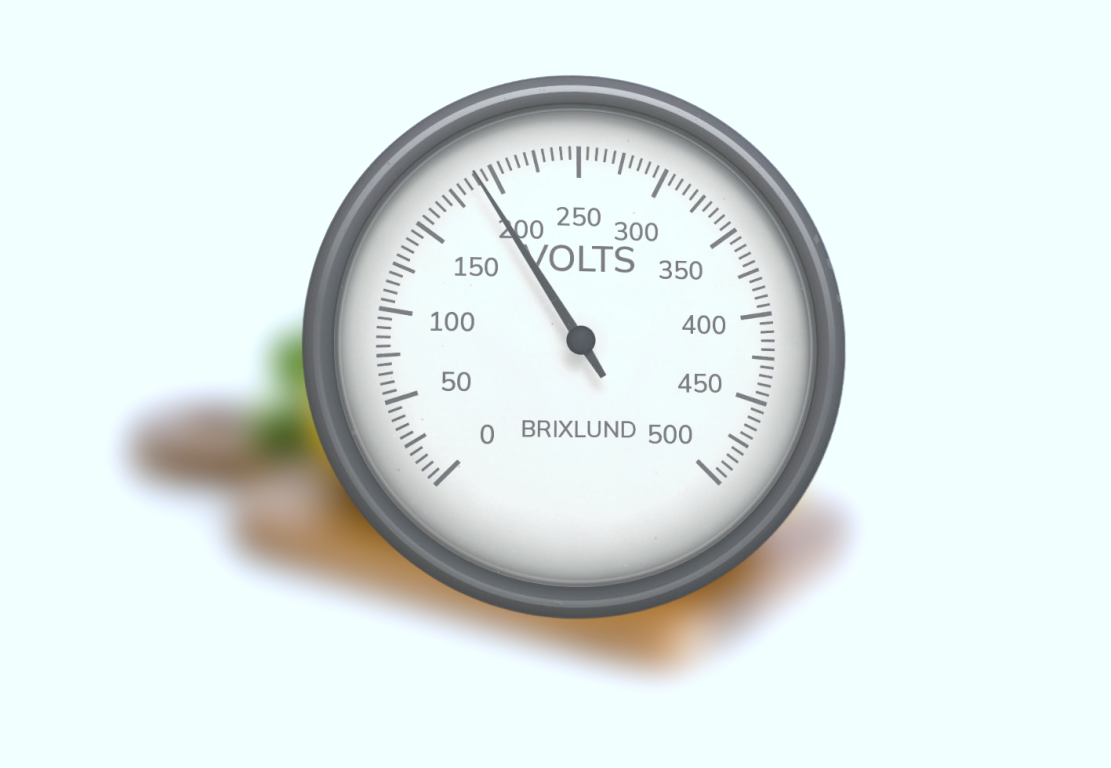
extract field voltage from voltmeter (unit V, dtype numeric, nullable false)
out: 190 V
